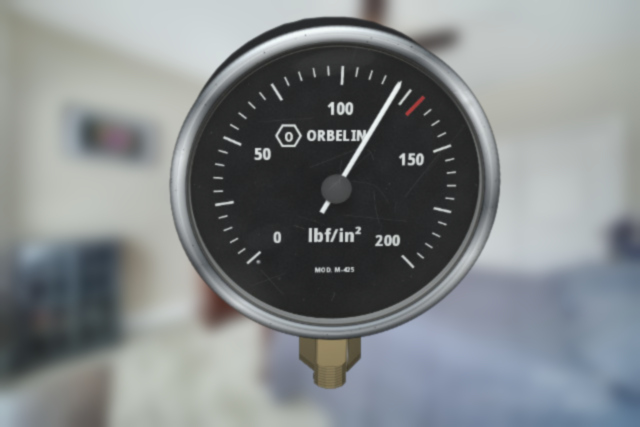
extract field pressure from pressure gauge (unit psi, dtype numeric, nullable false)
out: 120 psi
